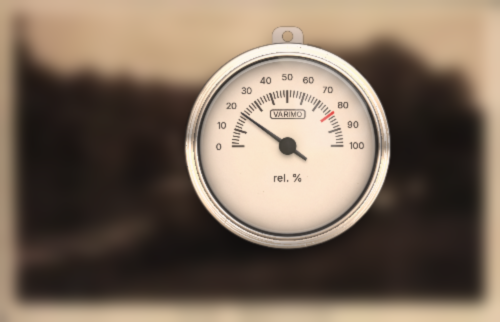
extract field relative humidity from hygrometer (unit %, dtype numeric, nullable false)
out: 20 %
